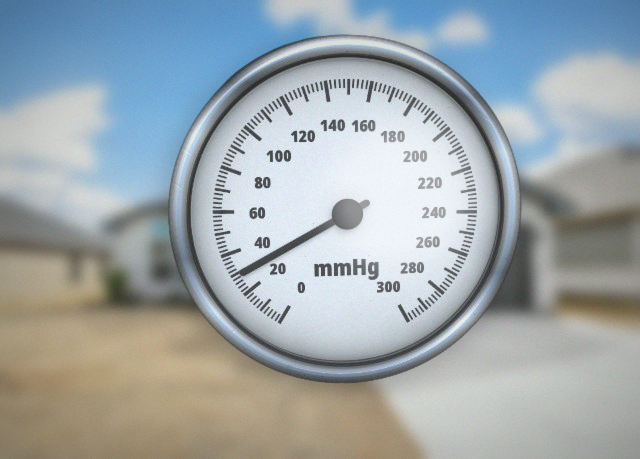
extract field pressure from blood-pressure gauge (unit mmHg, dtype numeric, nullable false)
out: 30 mmHg
